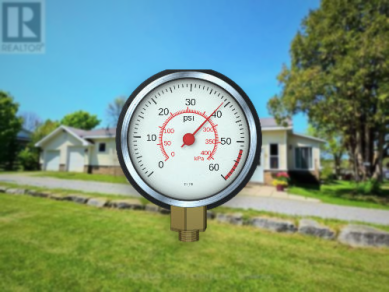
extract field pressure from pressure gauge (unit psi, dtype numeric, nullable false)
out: 39 psi
